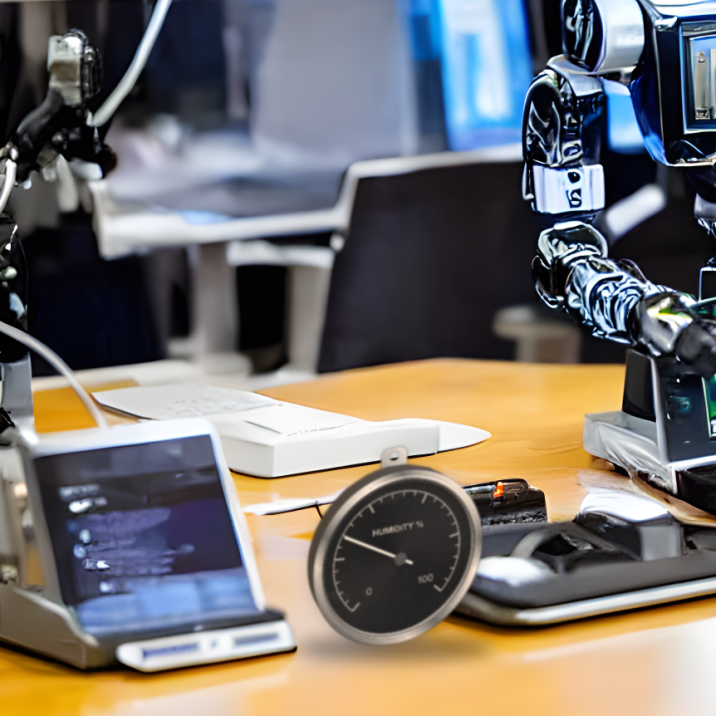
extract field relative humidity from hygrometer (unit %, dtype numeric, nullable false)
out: 28 %
